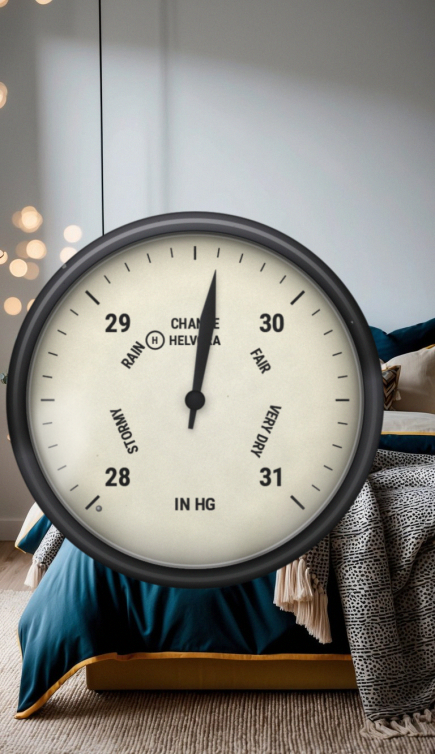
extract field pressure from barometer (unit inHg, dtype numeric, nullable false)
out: 29.6 inHg
